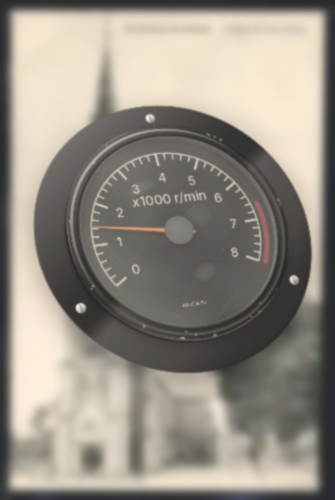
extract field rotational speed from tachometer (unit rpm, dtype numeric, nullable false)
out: 1400 rpm
